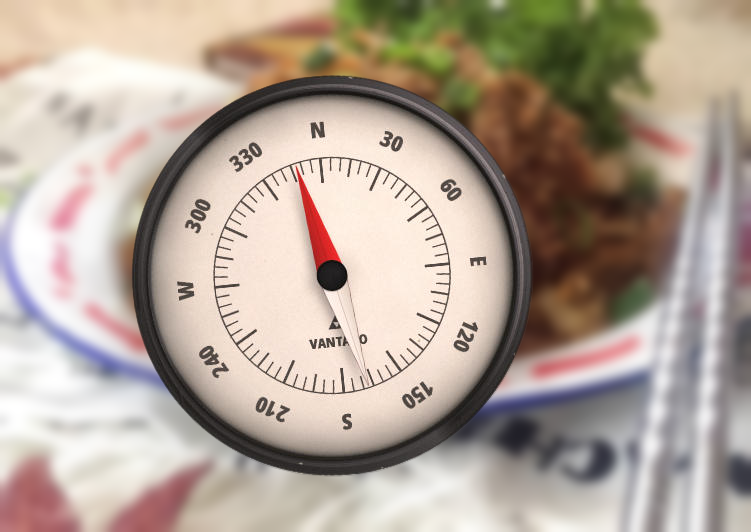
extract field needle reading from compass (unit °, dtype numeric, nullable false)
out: 347.5 °
